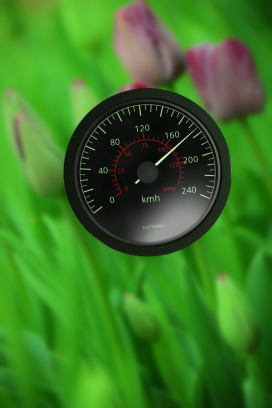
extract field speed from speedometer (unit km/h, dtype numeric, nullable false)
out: 175 km/h
